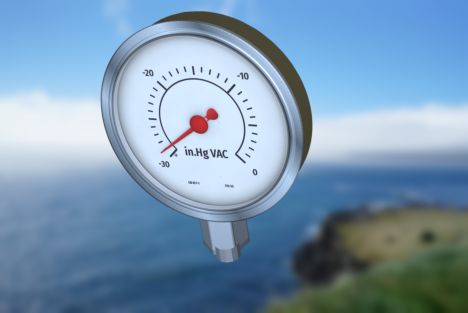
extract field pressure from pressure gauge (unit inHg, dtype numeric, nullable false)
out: -29 inHg
